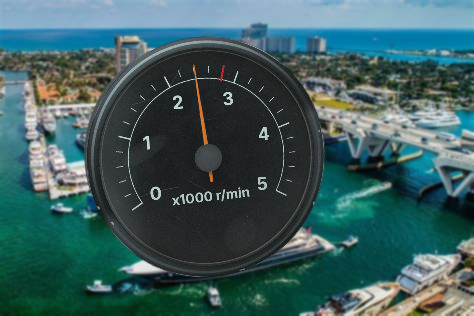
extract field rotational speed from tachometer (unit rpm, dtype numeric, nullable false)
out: 2400 rpm
